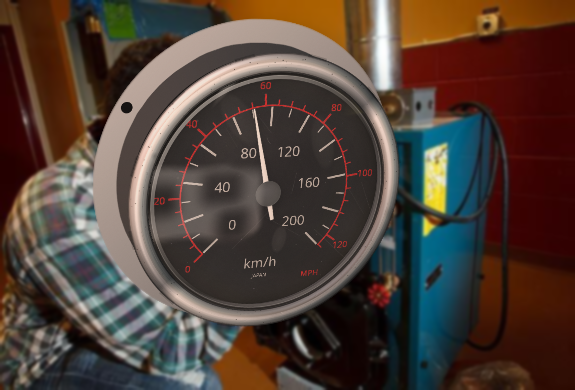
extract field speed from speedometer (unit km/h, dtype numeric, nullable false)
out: 90 km/h
